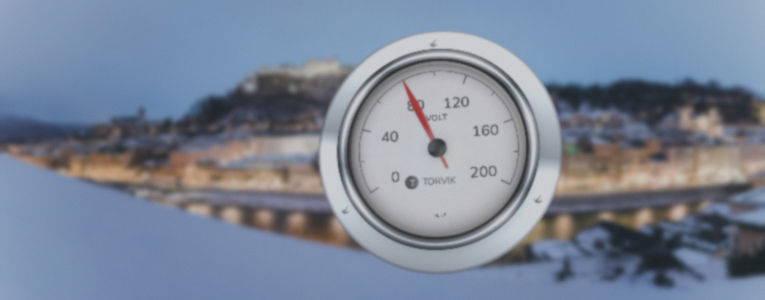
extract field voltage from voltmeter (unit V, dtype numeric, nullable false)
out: 80 V
